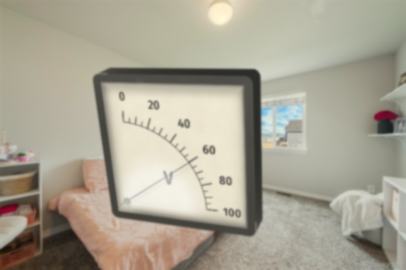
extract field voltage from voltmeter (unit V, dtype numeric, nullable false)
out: 60 V
